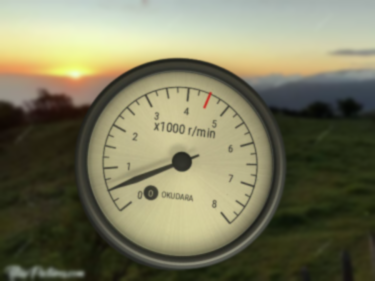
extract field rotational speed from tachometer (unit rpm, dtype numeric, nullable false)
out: 500 rpm
